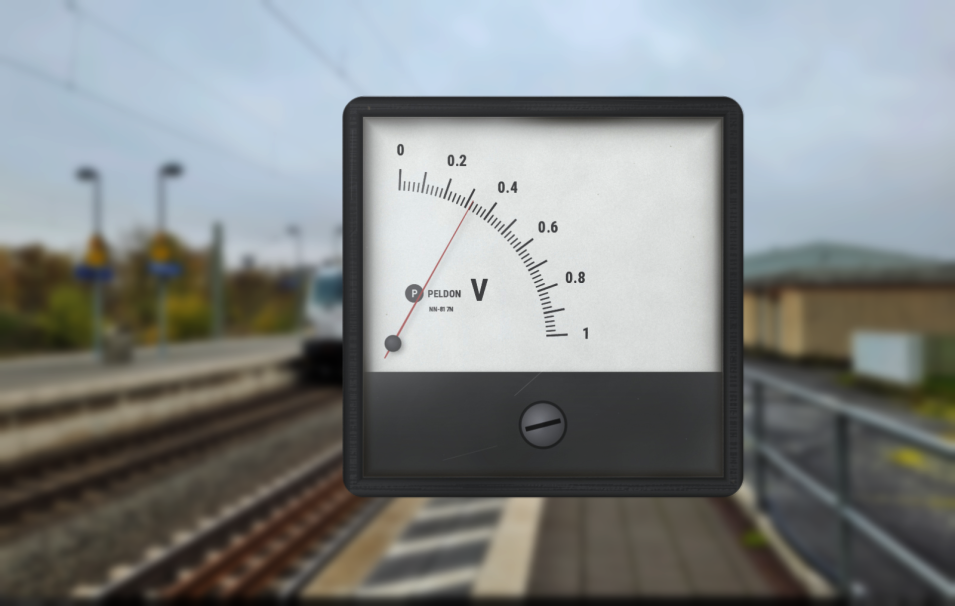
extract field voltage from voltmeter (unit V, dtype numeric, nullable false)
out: 0.32 V
